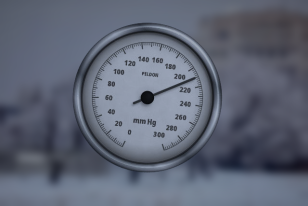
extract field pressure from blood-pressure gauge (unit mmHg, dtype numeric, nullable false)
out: 210 mmHg
